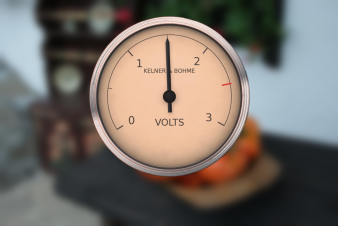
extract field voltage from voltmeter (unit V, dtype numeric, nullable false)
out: 1.5 V
